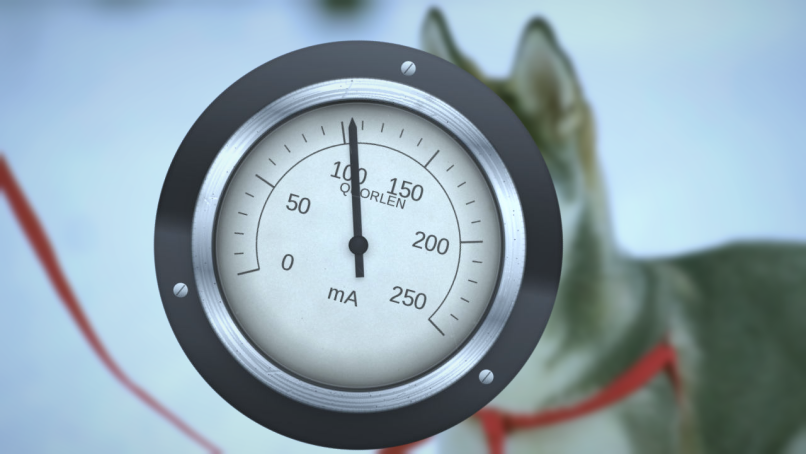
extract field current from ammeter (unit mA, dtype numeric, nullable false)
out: 105 mA
